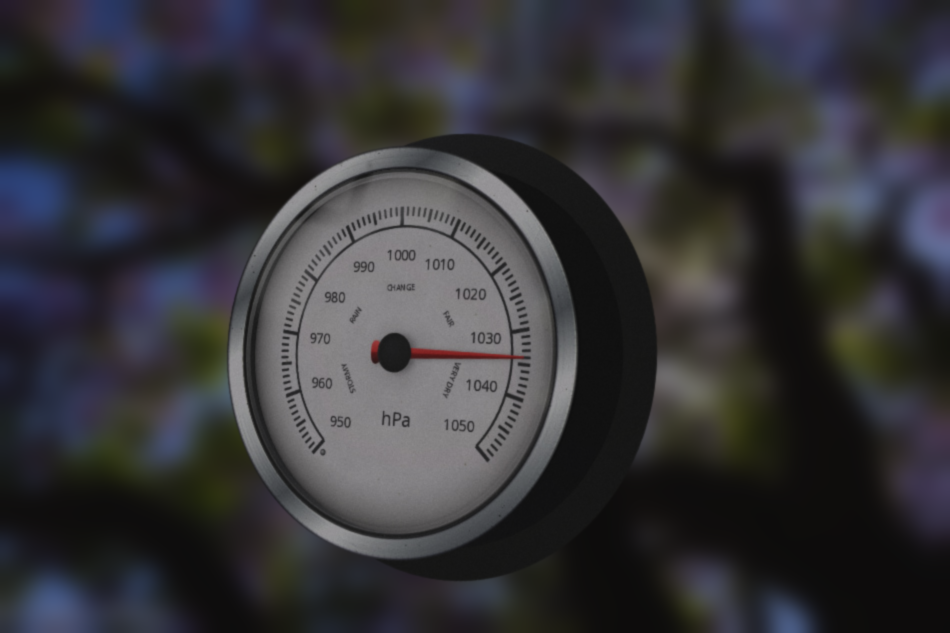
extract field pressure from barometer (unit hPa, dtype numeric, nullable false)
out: 1034 hPa
